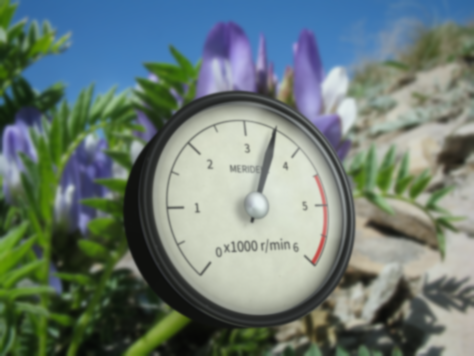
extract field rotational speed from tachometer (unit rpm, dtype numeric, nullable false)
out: 3500 rpm
